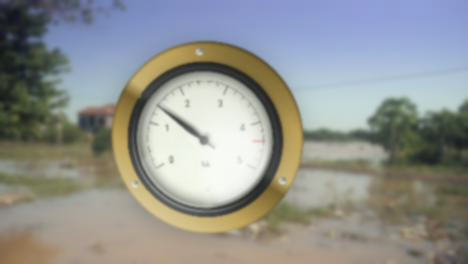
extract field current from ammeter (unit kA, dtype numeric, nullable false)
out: 1.4 kA
